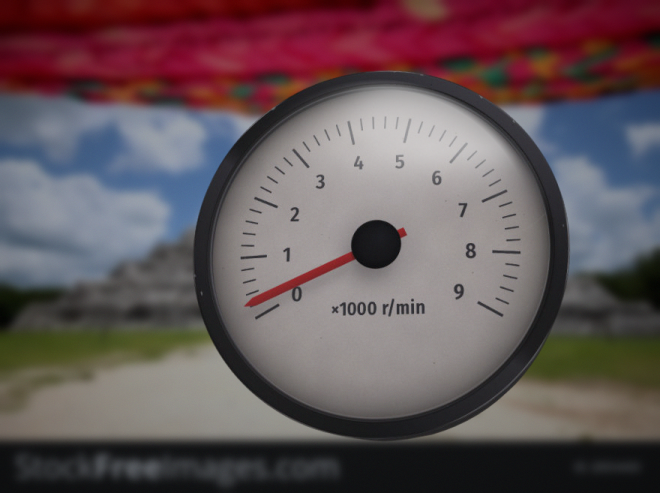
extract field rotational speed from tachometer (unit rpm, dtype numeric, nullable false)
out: 200 rpm
